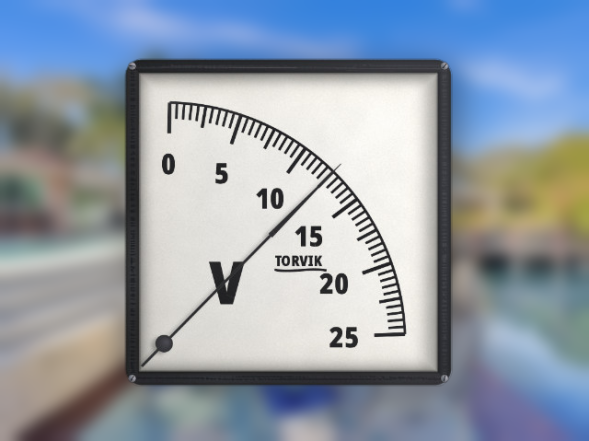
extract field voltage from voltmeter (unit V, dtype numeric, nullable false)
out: 12.5 V
